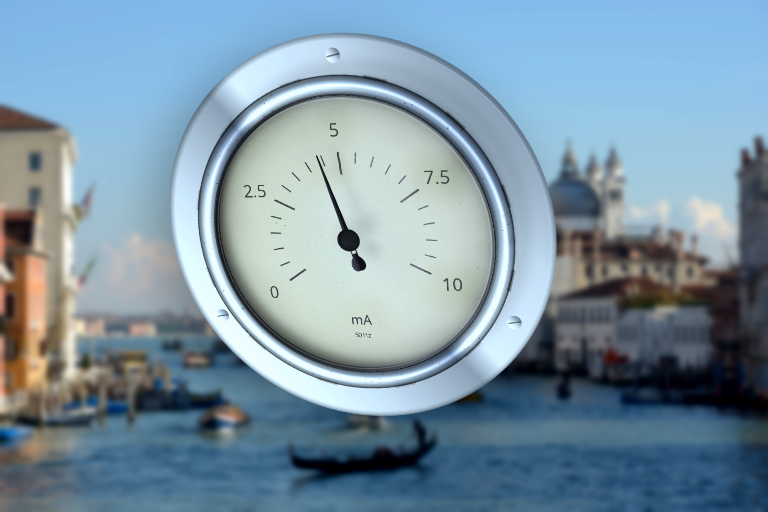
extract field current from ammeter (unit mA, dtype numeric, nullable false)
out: 4.5 mA
